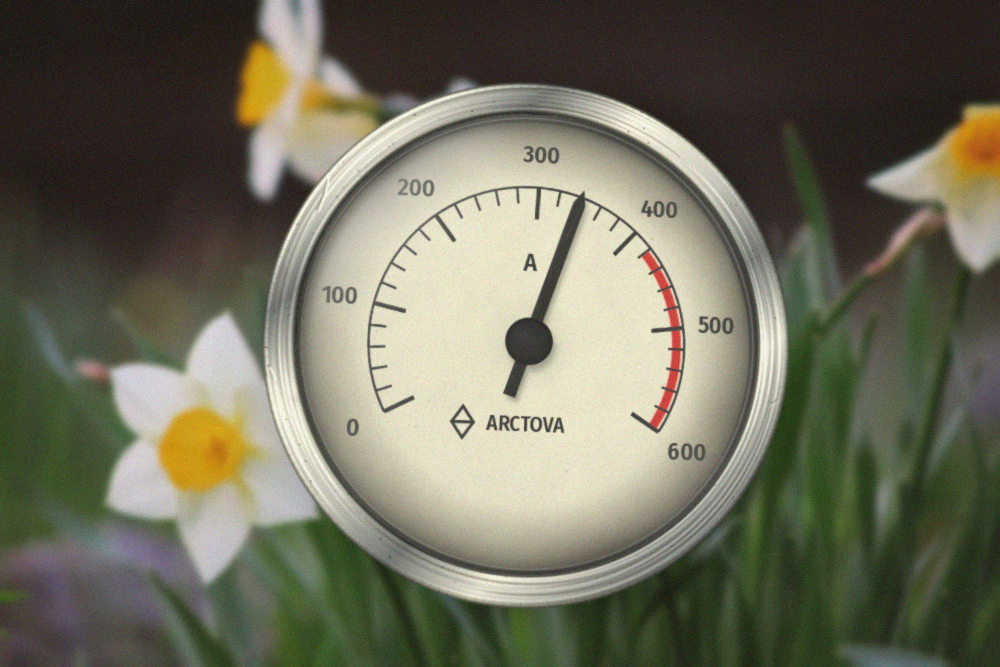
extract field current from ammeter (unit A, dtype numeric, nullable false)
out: 340 A
